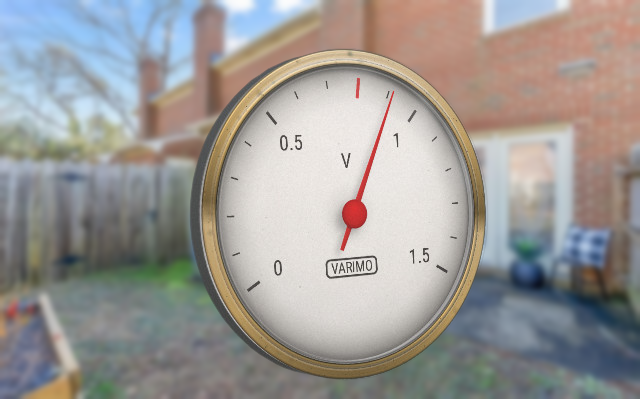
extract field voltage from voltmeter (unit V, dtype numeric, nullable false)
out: 0.9 V
